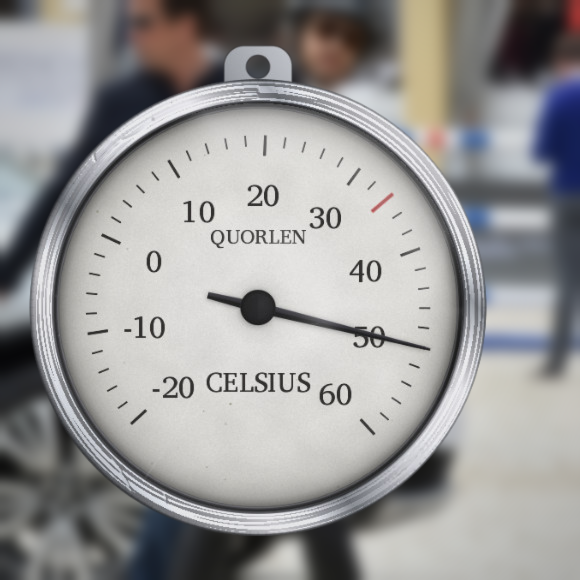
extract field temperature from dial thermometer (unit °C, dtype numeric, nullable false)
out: 50 °C
